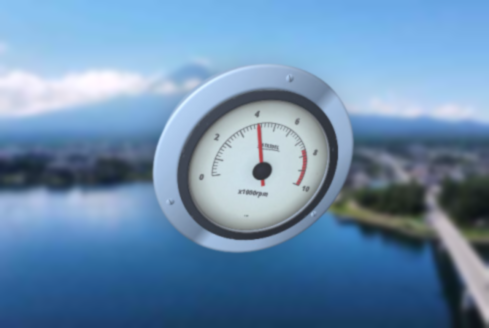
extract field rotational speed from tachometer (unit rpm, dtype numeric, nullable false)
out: 4000 rpm
